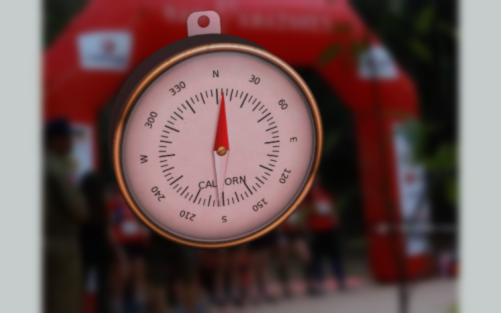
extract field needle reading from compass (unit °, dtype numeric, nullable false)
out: 5 °
